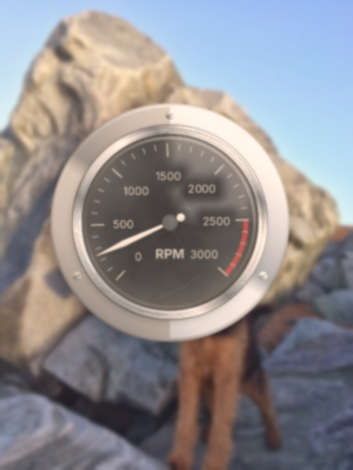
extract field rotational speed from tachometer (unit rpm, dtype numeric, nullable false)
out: 250 rpm
